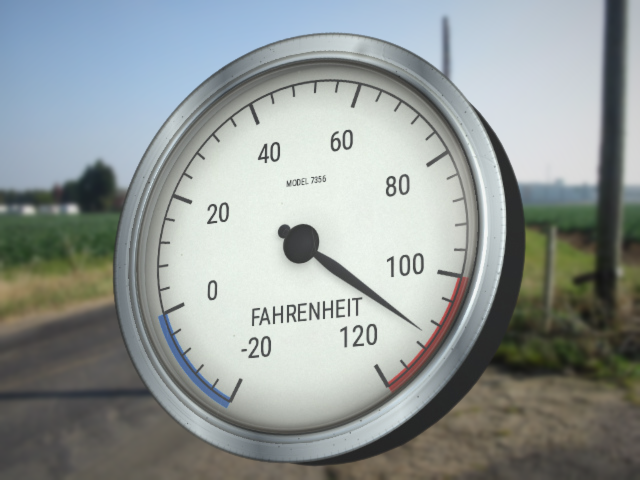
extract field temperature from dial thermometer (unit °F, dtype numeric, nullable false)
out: 110 °F
